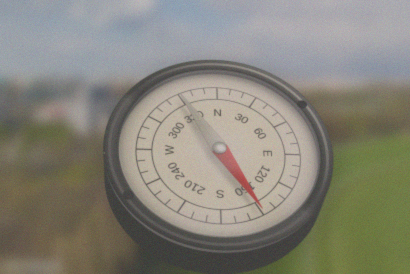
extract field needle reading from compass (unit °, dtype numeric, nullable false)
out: 150 °
